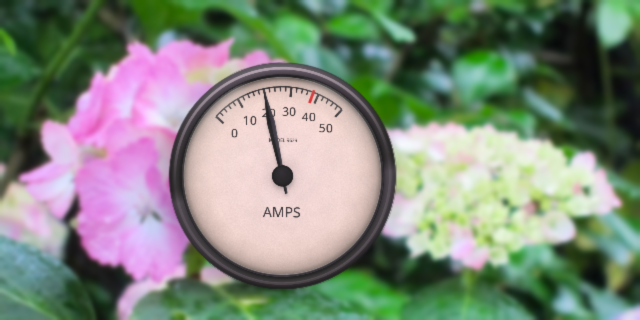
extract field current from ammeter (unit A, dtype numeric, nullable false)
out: 20 A
